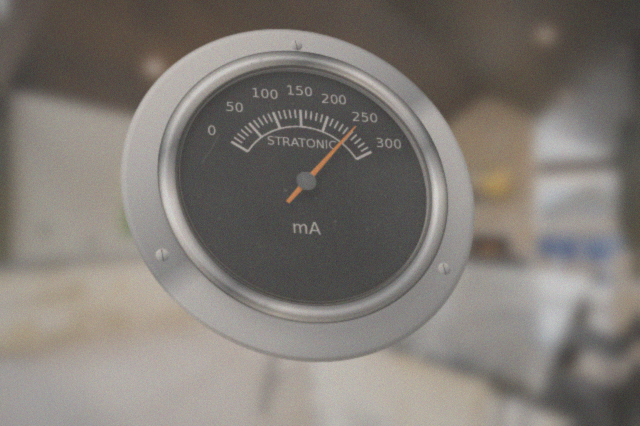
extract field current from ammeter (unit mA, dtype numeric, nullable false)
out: 250 mA
